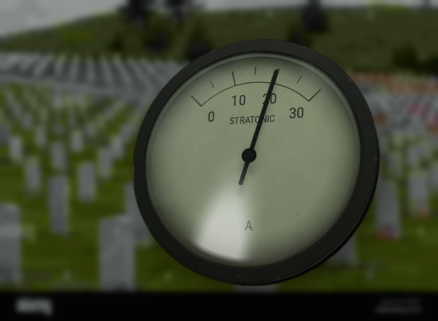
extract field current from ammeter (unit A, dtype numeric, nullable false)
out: 20 A
